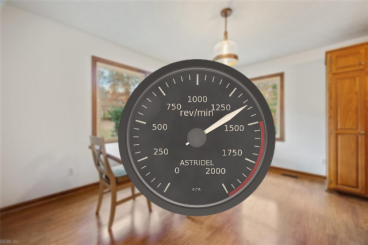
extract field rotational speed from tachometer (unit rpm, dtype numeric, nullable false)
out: 1375 rpm
